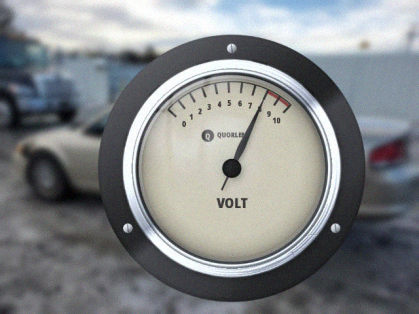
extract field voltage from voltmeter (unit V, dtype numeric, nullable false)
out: 8 V
